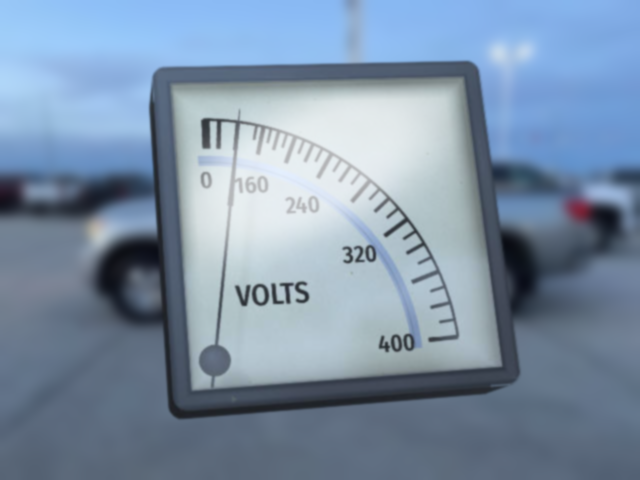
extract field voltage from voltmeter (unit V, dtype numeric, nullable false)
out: 120 V
